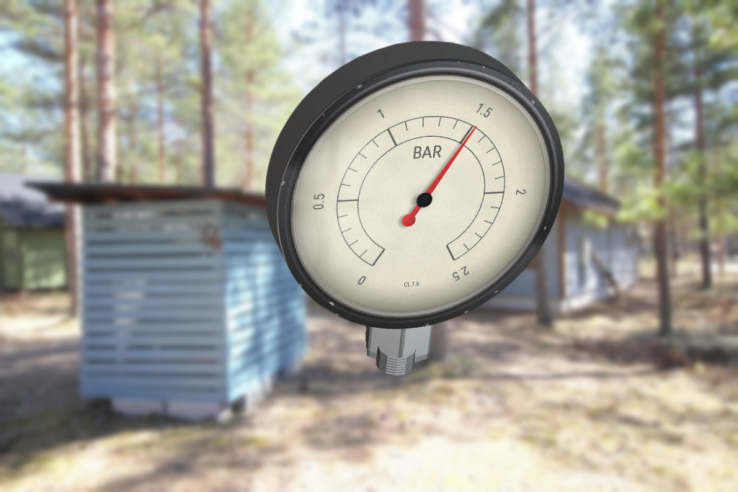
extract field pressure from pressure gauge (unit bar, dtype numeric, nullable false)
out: 1.5 bar
